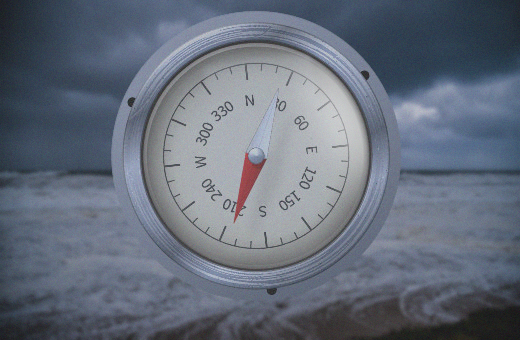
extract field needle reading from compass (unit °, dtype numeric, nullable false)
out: 205 °
